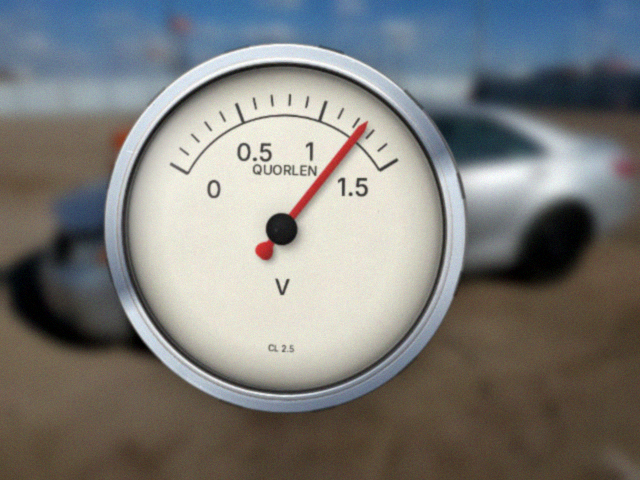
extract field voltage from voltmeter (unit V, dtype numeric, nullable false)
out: 1.25 V
